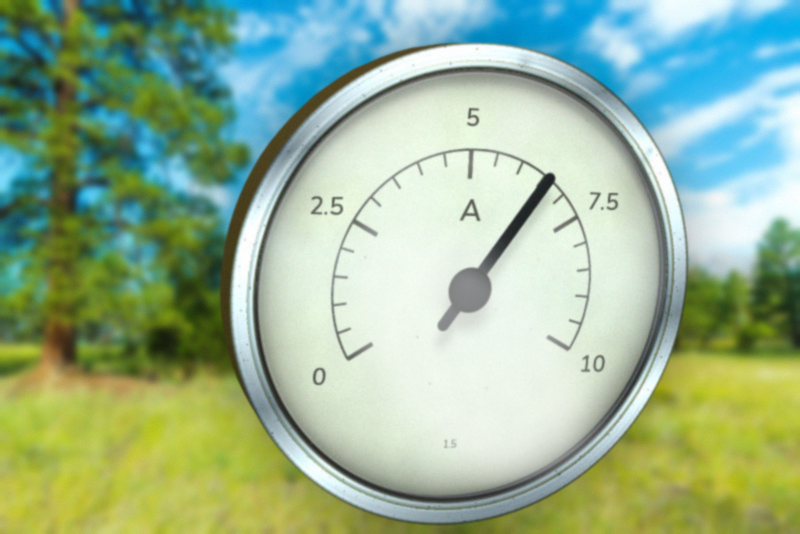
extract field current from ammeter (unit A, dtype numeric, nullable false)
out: 6.5 A
